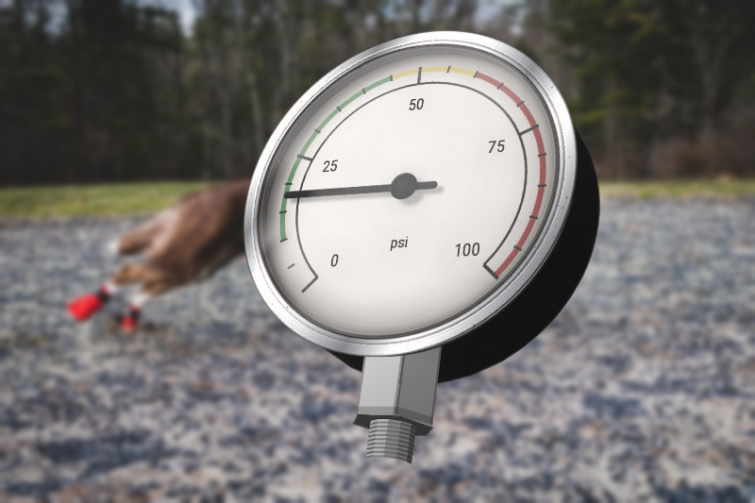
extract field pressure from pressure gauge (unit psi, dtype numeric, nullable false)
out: 17.5 psi
